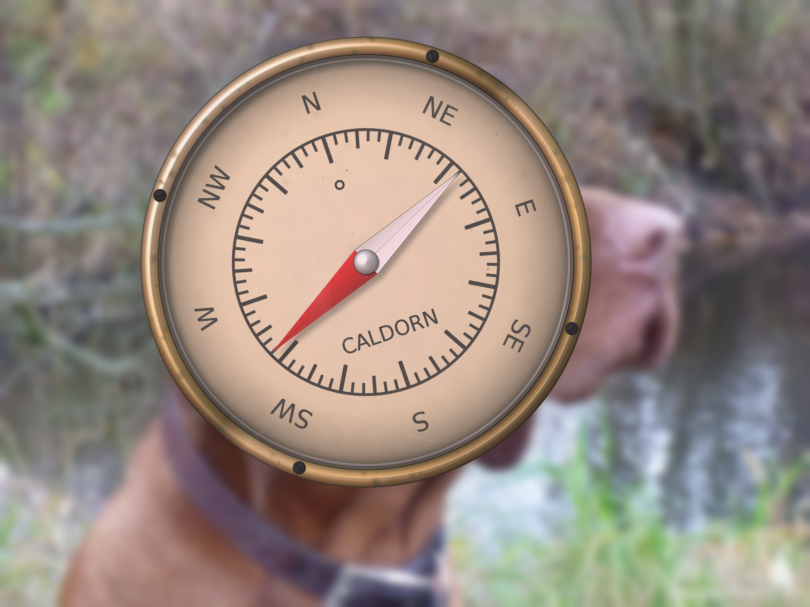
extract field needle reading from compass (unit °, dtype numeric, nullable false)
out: 245 °
